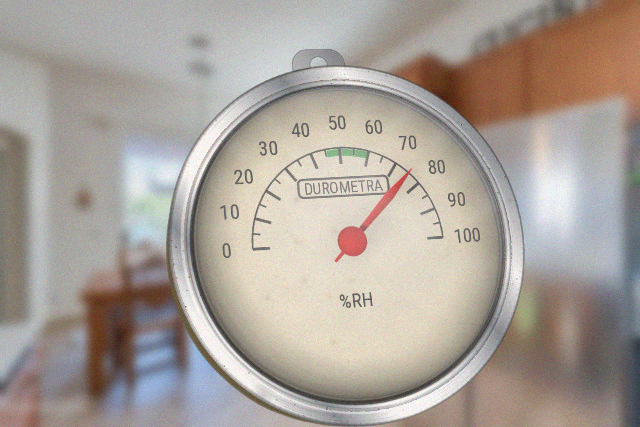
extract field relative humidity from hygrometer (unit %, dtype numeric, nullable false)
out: 75 %
